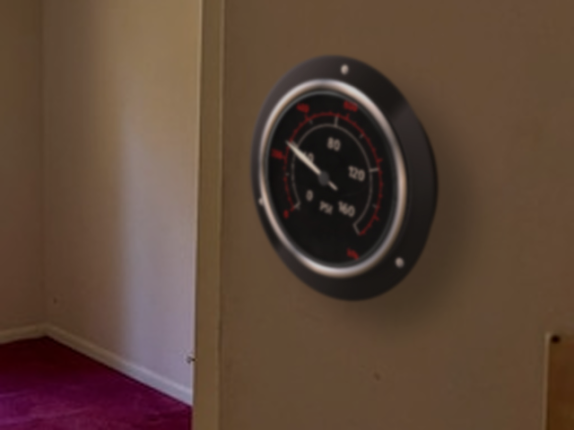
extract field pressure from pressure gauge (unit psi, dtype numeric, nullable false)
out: 40 psi
